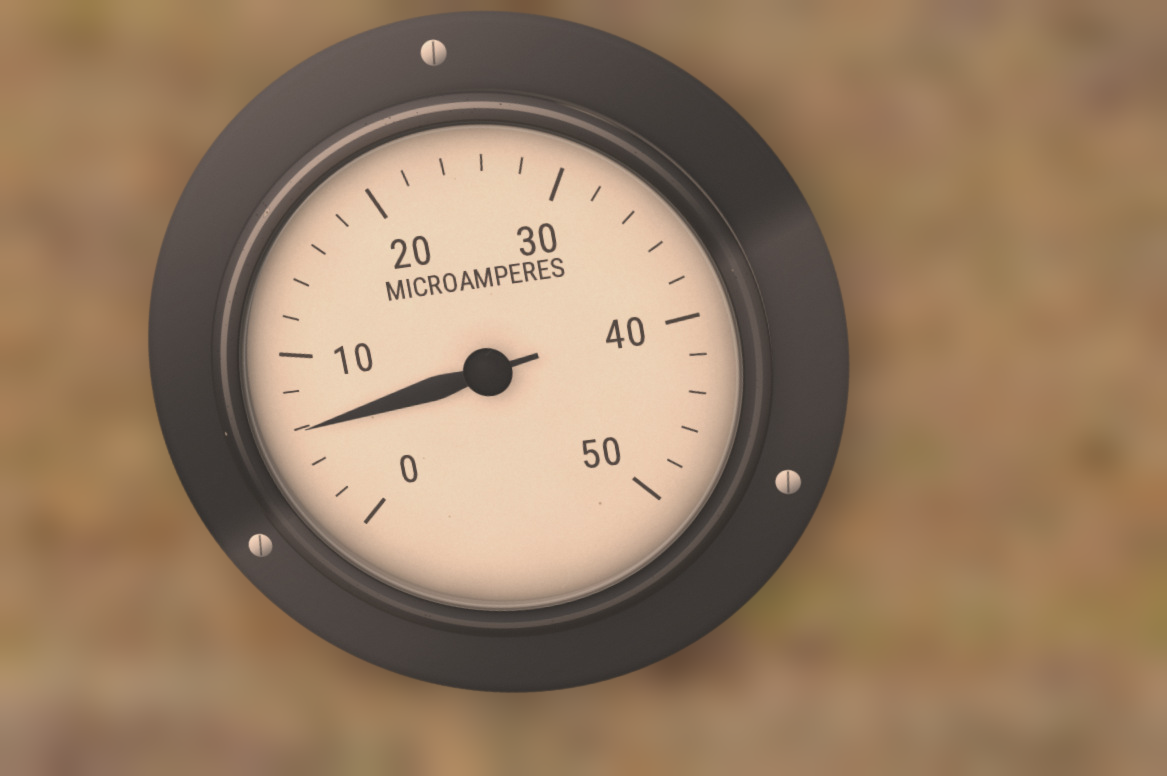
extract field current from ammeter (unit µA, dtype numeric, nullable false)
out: 6 µA
